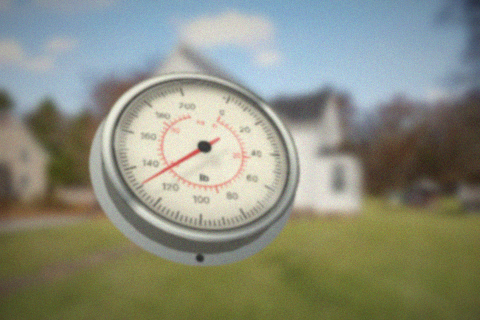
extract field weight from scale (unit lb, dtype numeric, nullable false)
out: 130 lb
